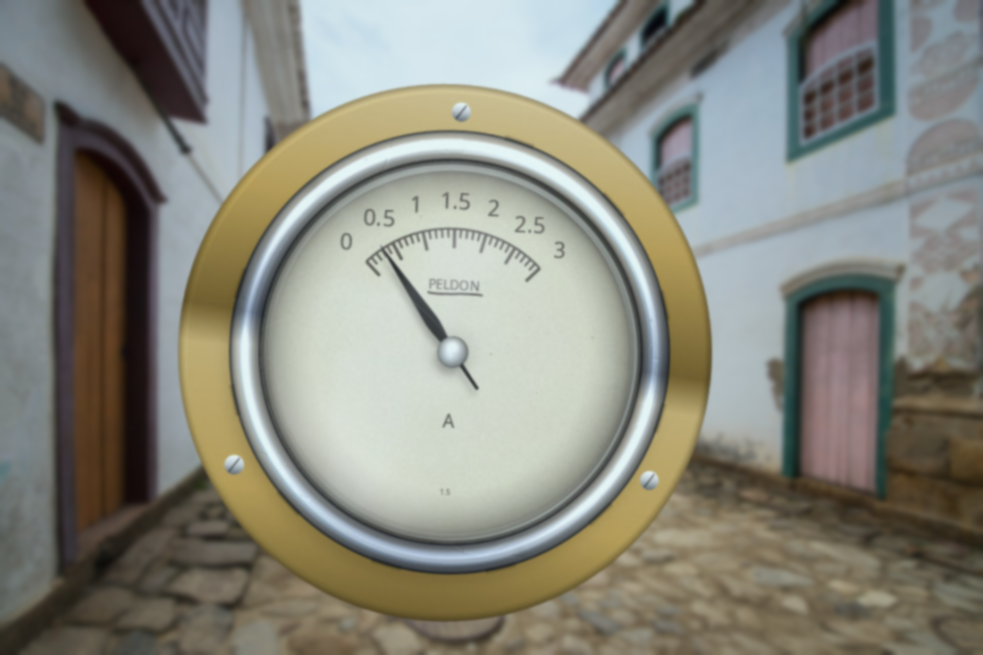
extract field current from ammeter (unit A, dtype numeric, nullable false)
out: 0.3 A
